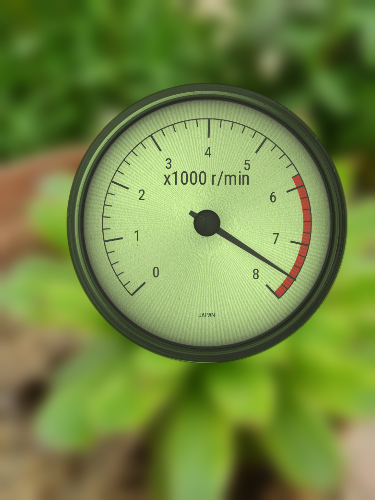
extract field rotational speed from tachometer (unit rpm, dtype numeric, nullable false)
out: 7600 rpm
